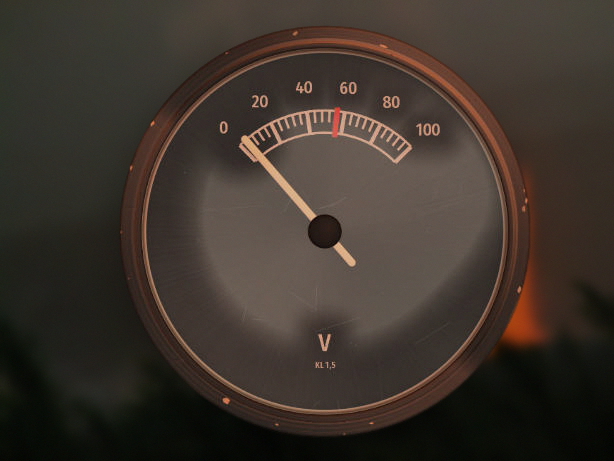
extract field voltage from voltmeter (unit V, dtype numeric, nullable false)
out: 4 V
